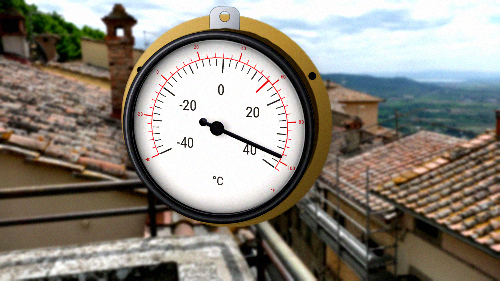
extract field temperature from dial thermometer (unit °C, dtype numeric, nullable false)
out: 36 °C
